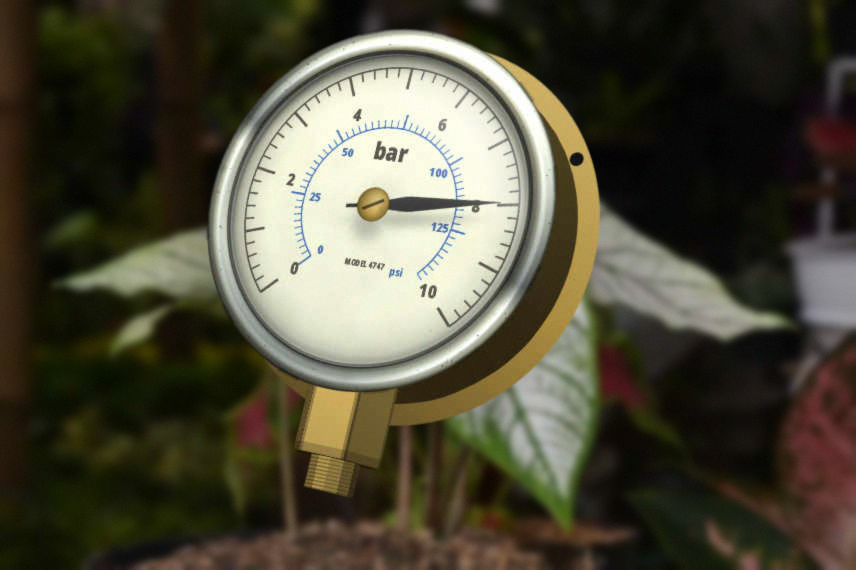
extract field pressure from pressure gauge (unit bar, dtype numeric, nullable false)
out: 8 bar
